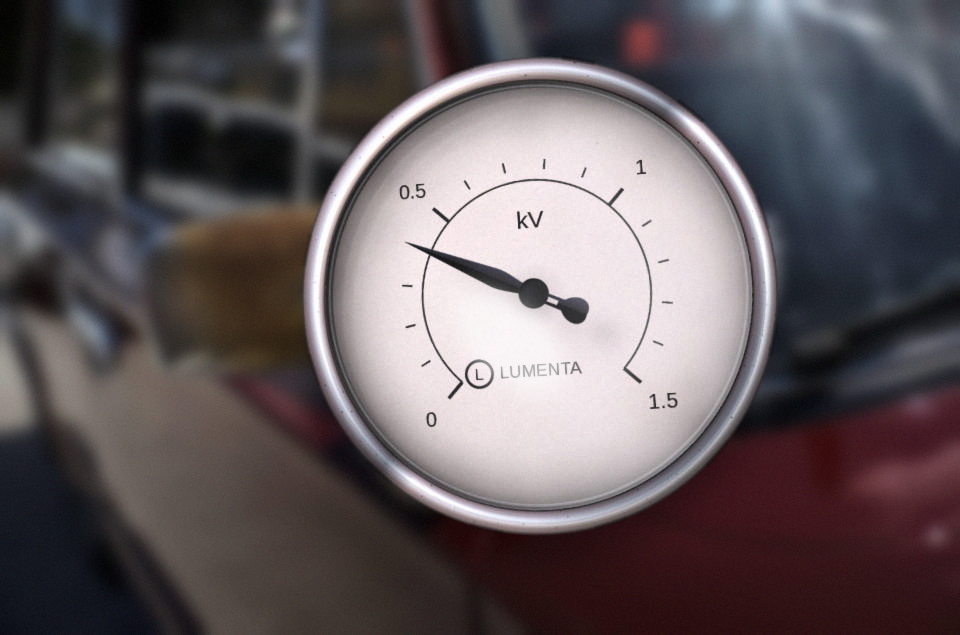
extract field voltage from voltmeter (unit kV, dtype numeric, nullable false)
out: 0.4 kV
